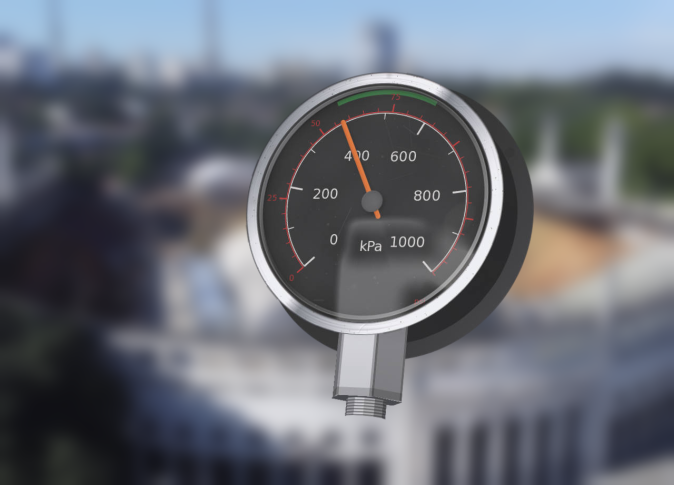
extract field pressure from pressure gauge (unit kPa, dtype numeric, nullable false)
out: 400 kPa
